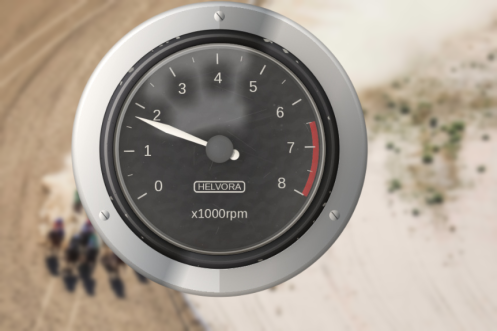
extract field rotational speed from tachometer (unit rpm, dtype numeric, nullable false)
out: 1750 rpm
